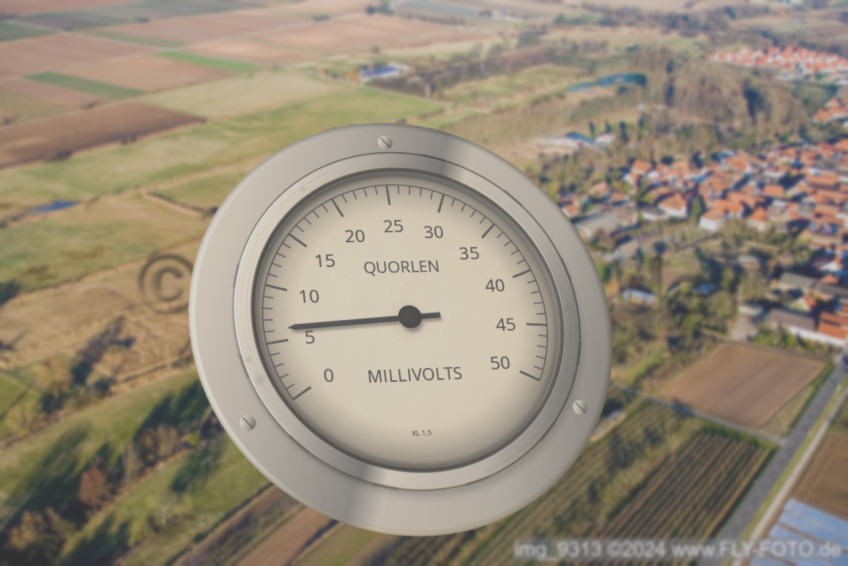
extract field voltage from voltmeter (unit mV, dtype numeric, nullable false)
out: 6 mV
